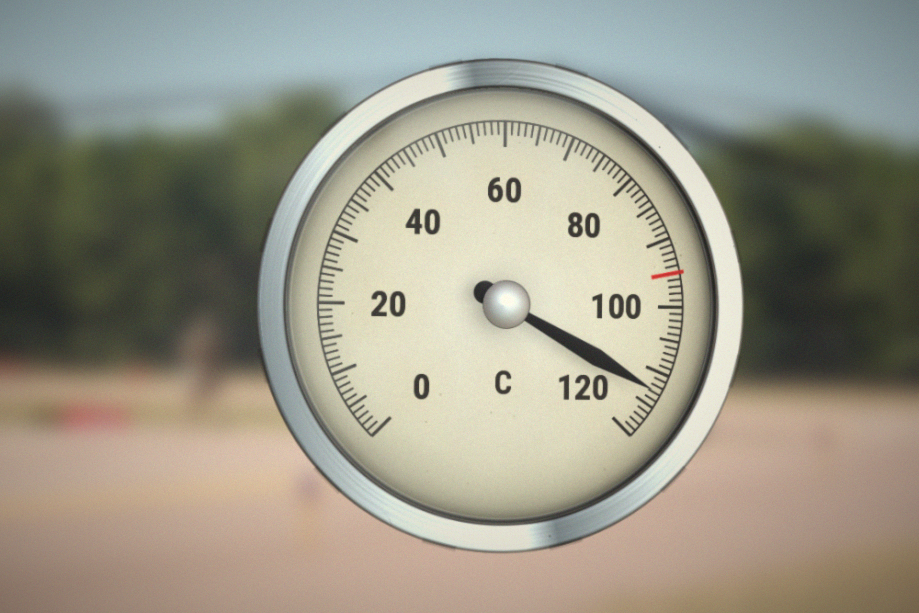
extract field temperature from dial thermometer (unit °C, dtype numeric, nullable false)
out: 113 °C
